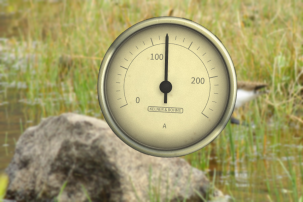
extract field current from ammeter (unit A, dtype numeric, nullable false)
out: 120 A
